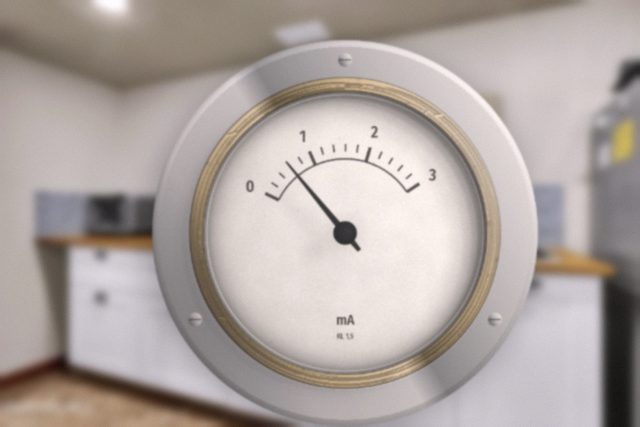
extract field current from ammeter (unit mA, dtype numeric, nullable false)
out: 0.6 mA
